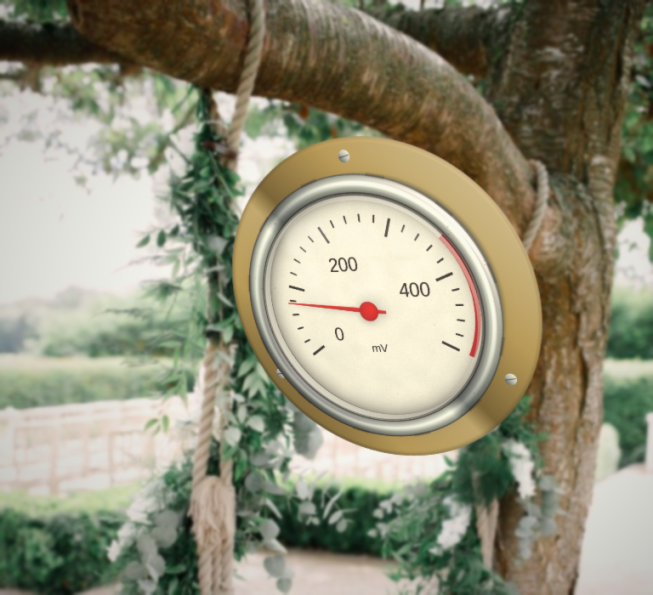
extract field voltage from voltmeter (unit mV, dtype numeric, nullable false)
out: 80 mV
